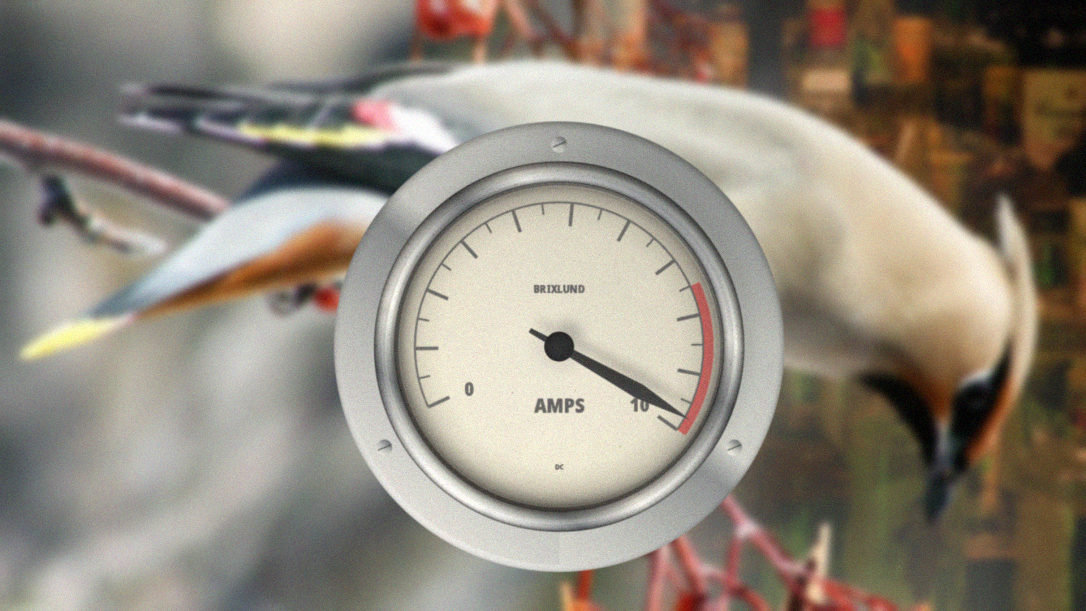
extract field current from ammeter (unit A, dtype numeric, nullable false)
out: 9.75 A
